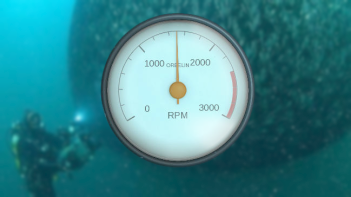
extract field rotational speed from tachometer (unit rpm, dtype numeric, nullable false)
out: 1500 rpm
